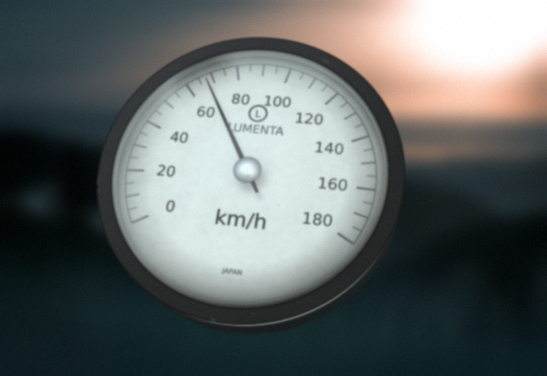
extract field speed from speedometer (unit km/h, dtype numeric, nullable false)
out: 67.5 km/h
